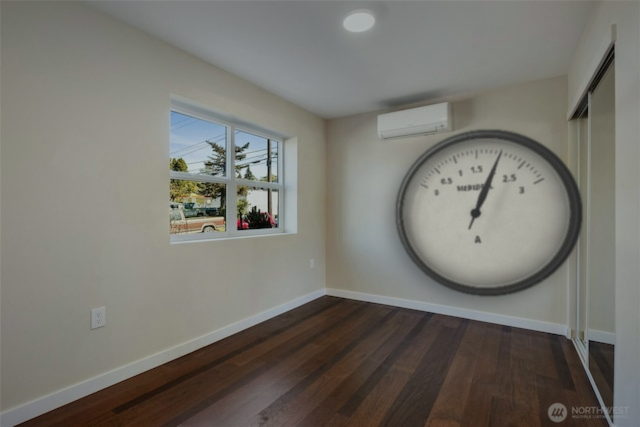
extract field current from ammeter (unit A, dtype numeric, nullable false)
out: 2 A
